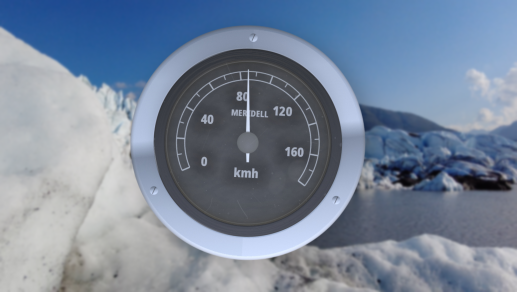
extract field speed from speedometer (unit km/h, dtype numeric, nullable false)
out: 85 km/h
